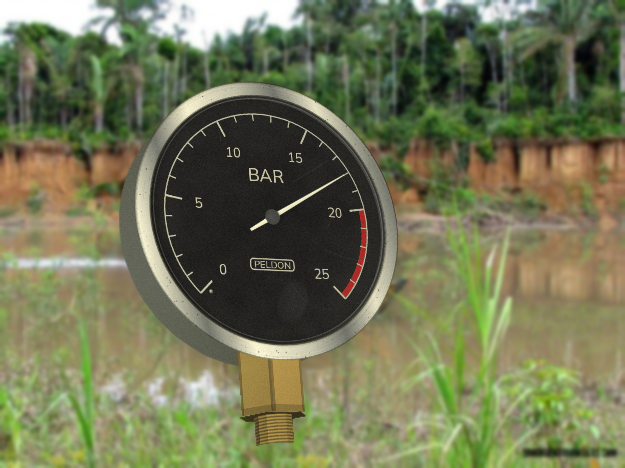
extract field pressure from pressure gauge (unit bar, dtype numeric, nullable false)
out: 18 bar
